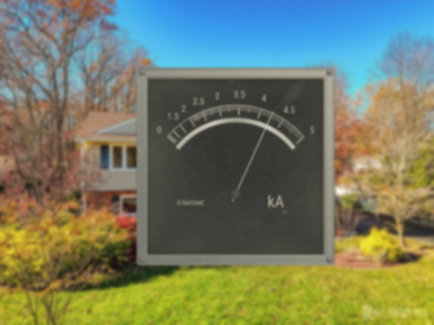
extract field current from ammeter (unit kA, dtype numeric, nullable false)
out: 4.25 kA
